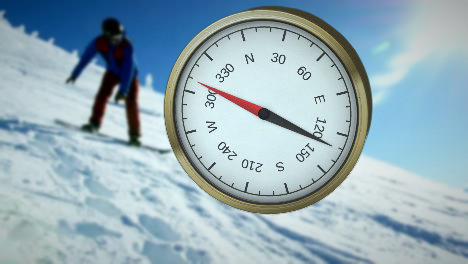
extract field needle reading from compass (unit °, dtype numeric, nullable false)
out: 310 °
